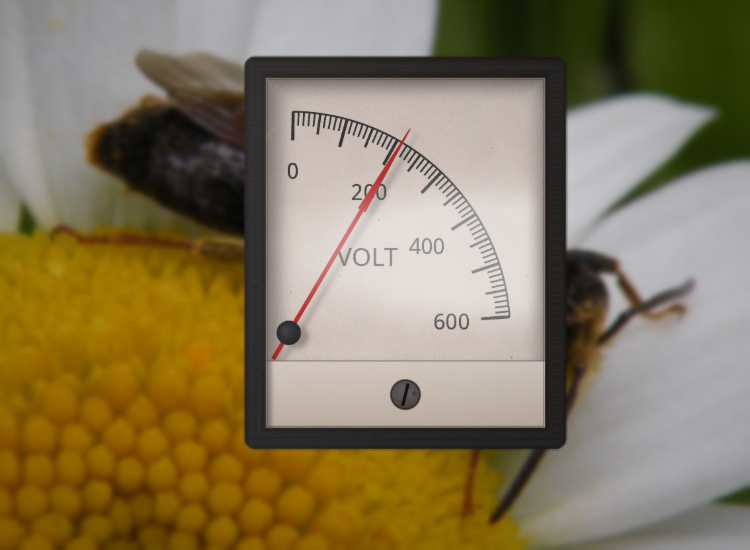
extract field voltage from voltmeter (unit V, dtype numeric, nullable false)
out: 210 V
